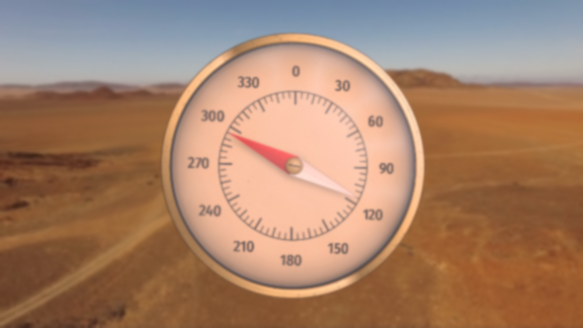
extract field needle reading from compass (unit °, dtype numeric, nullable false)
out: 295 °
